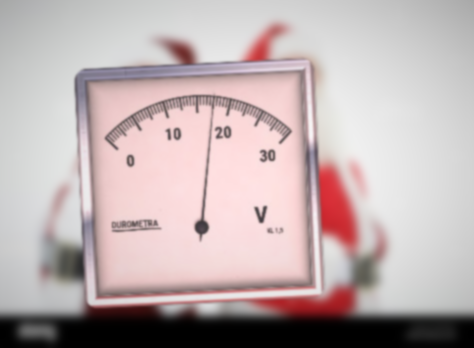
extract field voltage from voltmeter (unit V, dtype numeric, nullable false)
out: 17.5 V
